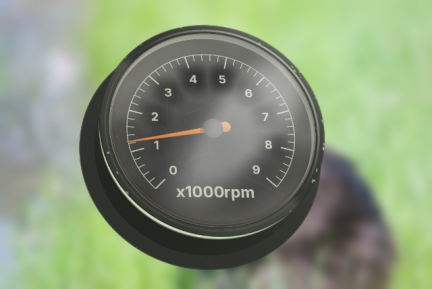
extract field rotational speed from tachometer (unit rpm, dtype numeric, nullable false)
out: 1200 rpm
